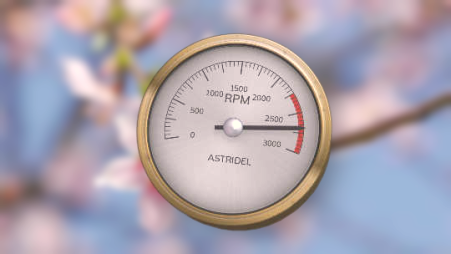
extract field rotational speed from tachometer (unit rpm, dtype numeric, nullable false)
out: 2700 rpm
